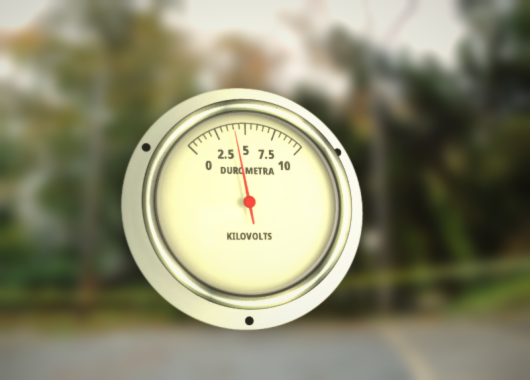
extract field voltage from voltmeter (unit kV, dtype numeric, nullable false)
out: 4 kV
